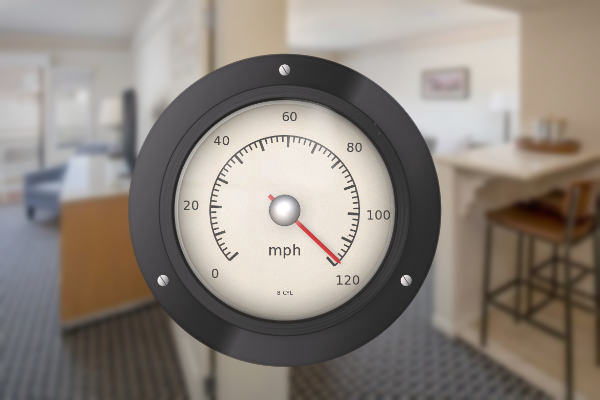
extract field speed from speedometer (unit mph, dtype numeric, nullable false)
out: 118 mph
